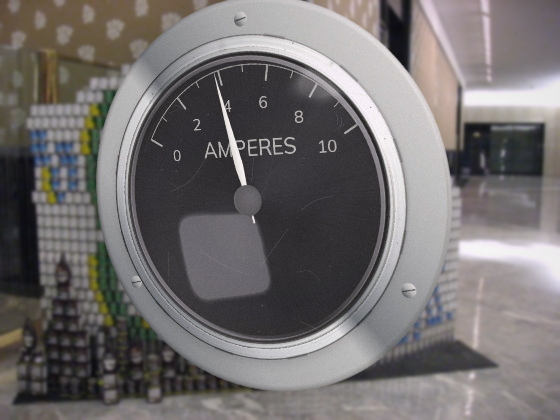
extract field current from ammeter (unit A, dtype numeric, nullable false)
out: 4 A
